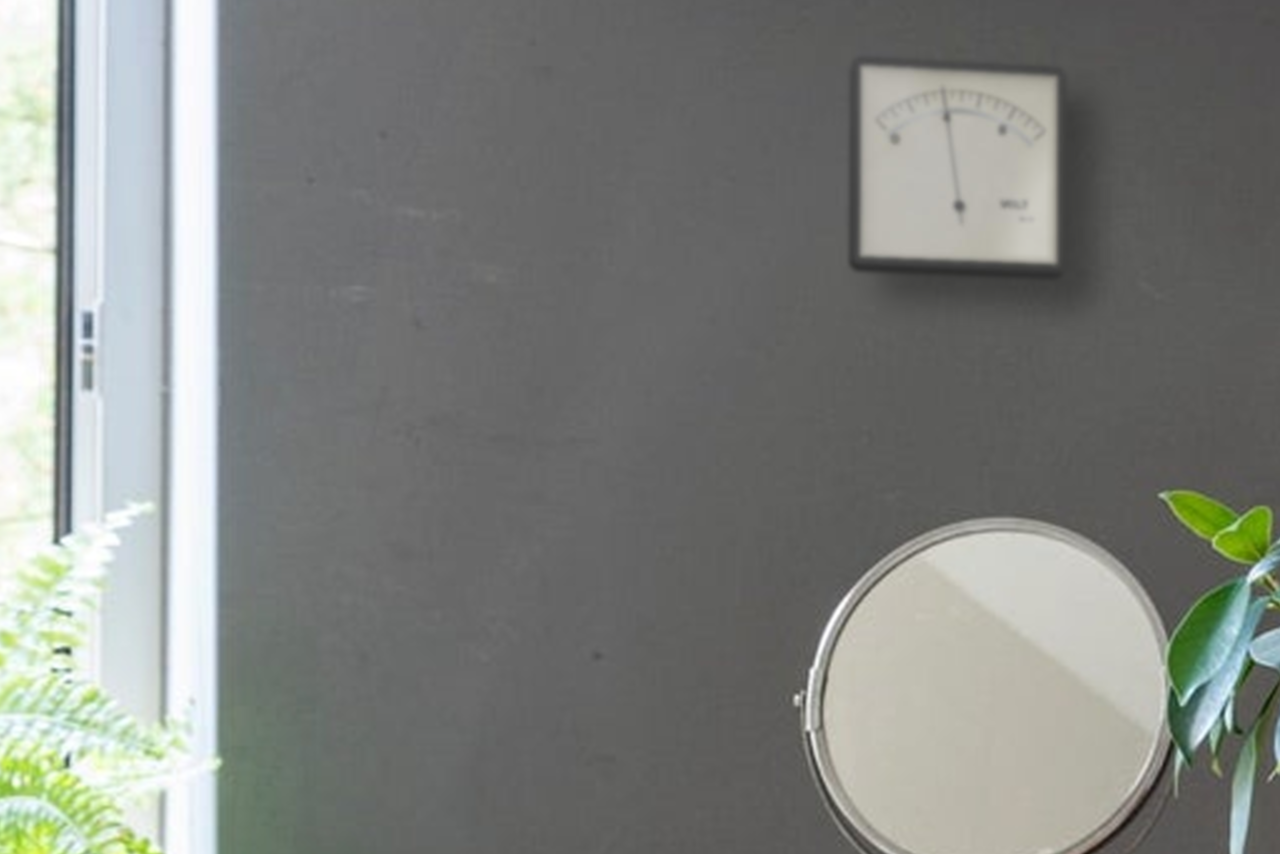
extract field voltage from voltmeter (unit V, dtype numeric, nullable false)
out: 4 V
